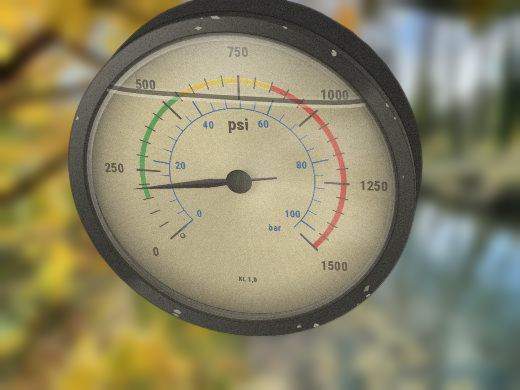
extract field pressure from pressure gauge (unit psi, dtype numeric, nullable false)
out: 200 psi
